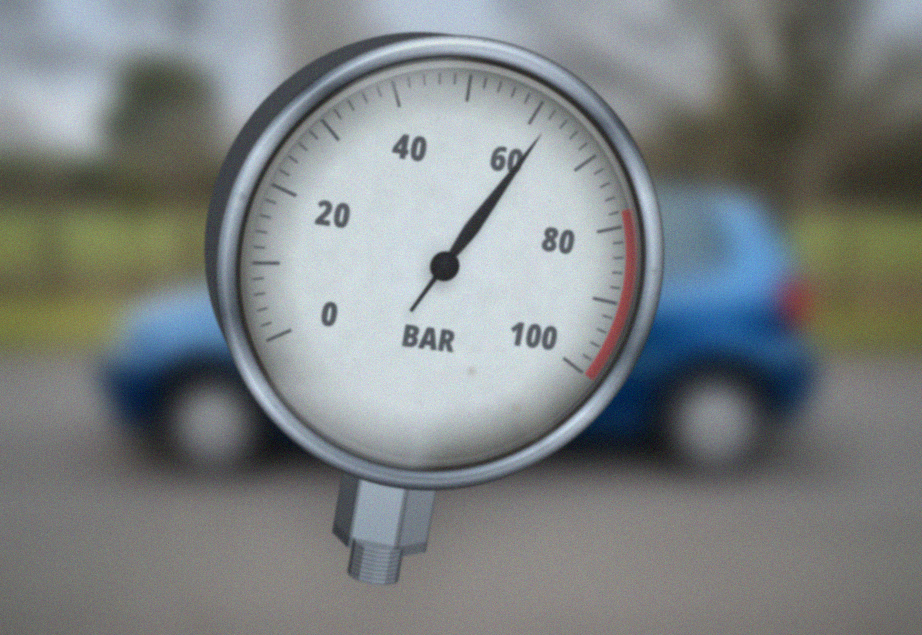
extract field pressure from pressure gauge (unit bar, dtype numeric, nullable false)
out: 62 bar
